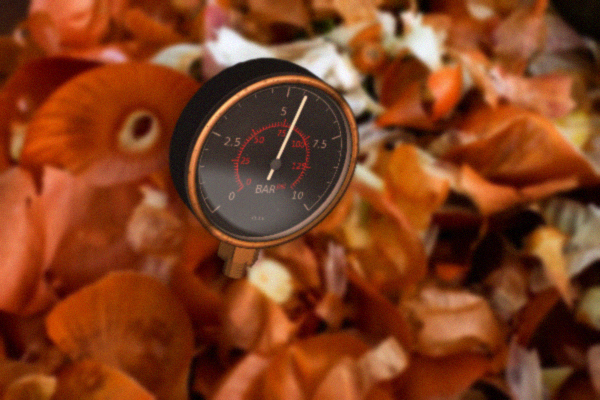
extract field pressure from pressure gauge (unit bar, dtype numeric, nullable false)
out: 5.5 bar
